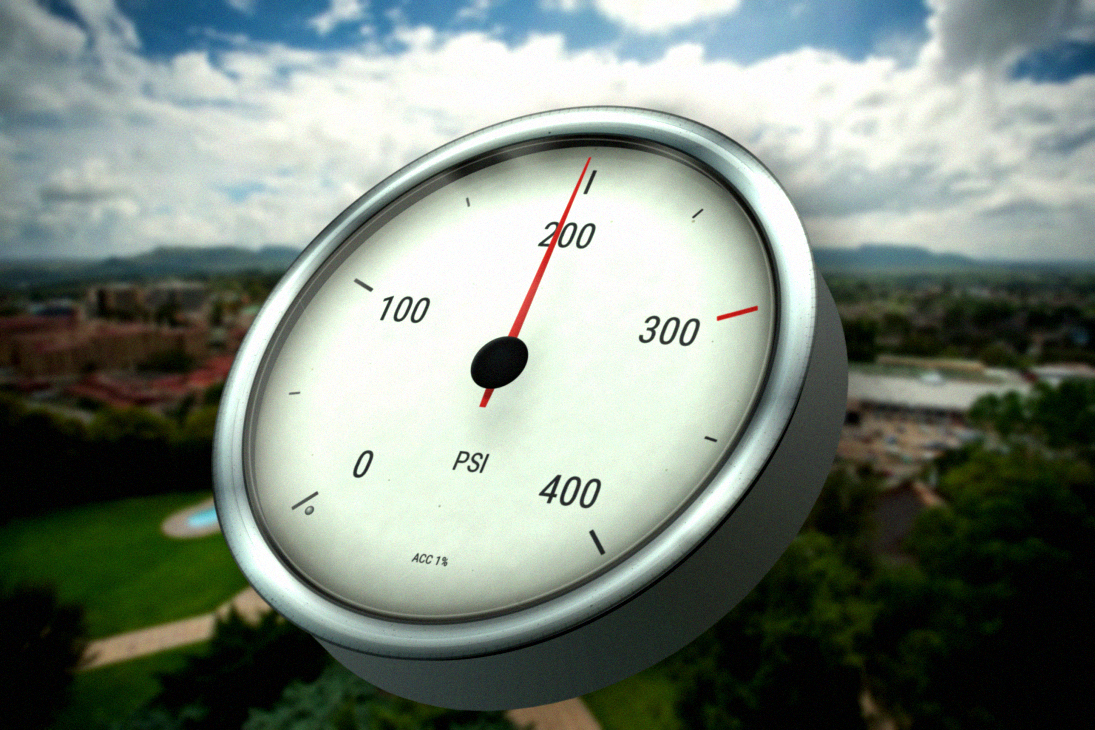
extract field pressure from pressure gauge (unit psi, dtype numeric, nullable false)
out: 200 psi
